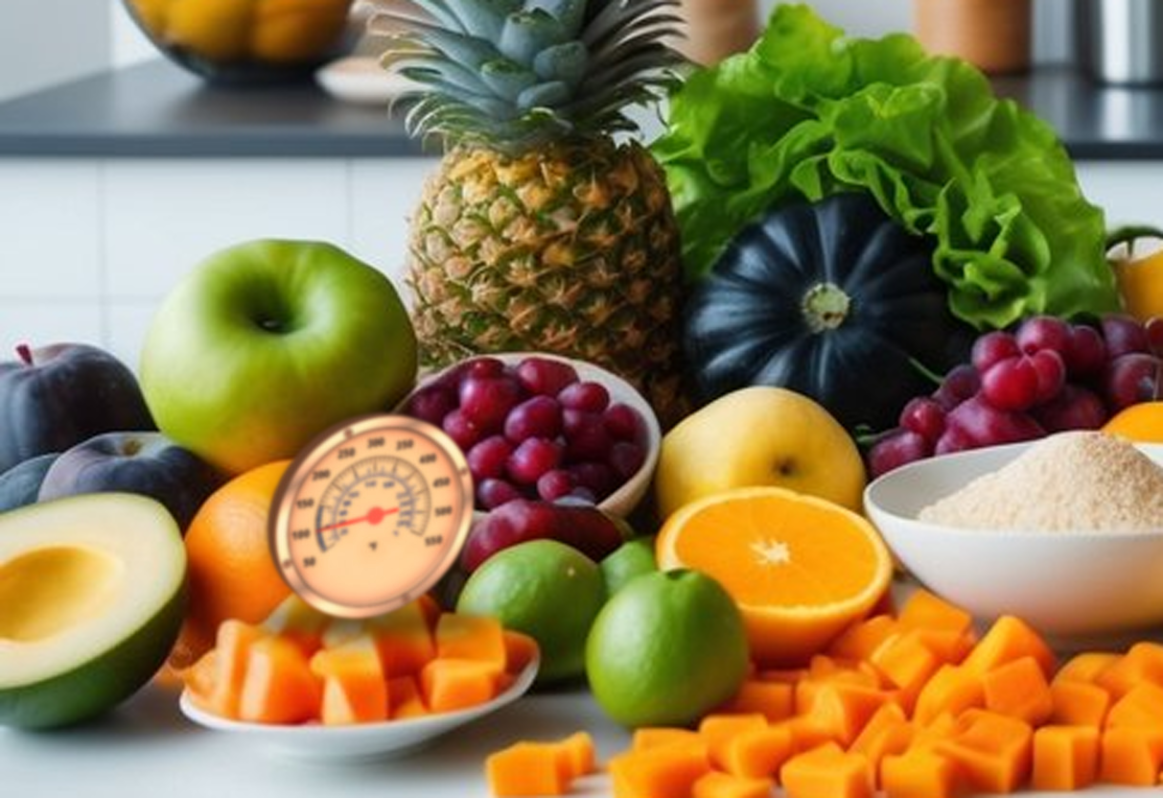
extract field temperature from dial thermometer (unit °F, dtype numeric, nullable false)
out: 100 °F
